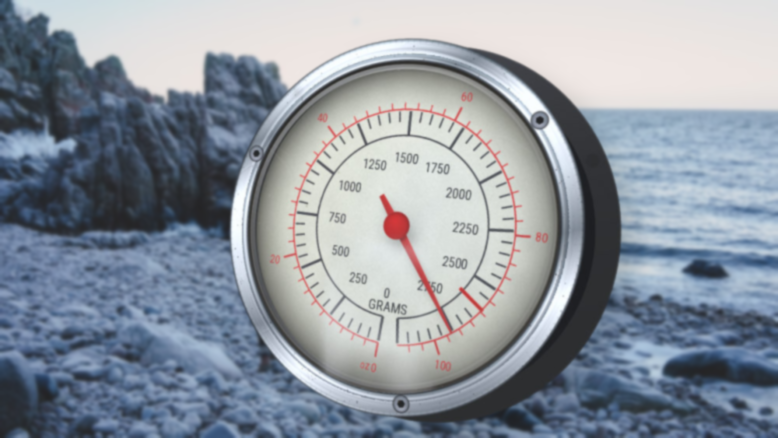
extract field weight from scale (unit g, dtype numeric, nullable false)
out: 2750 g
